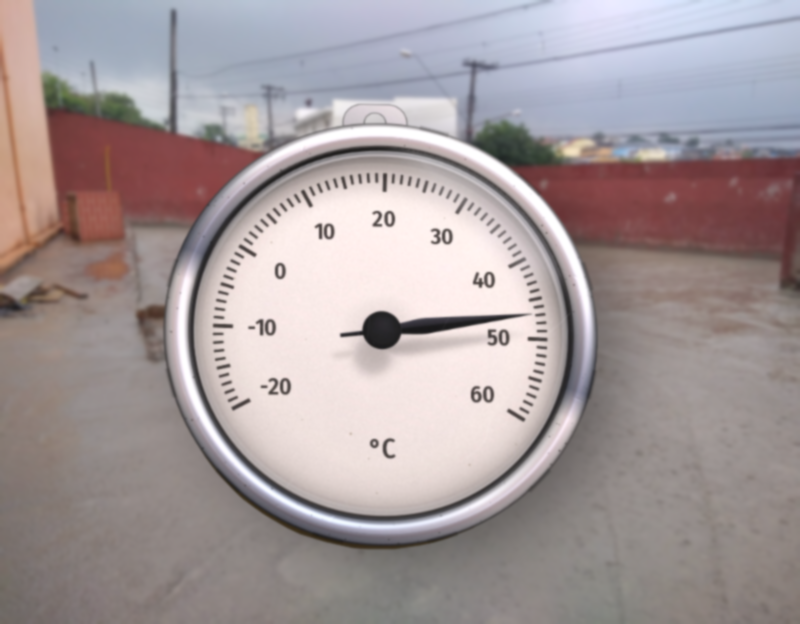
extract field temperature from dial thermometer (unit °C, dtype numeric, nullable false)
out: 47 °C
